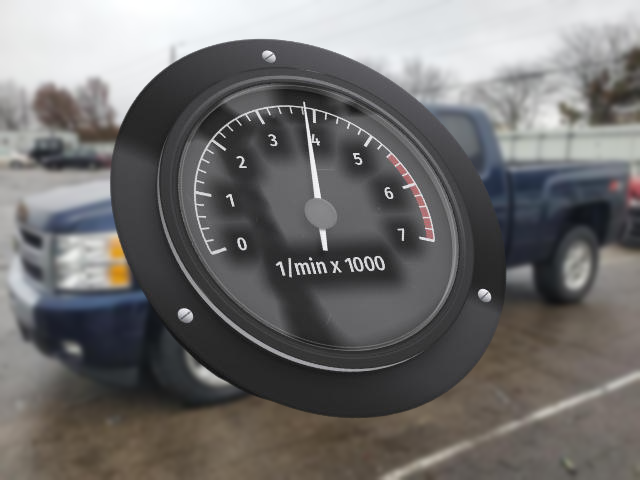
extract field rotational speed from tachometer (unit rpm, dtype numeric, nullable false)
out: 3800 rpm
